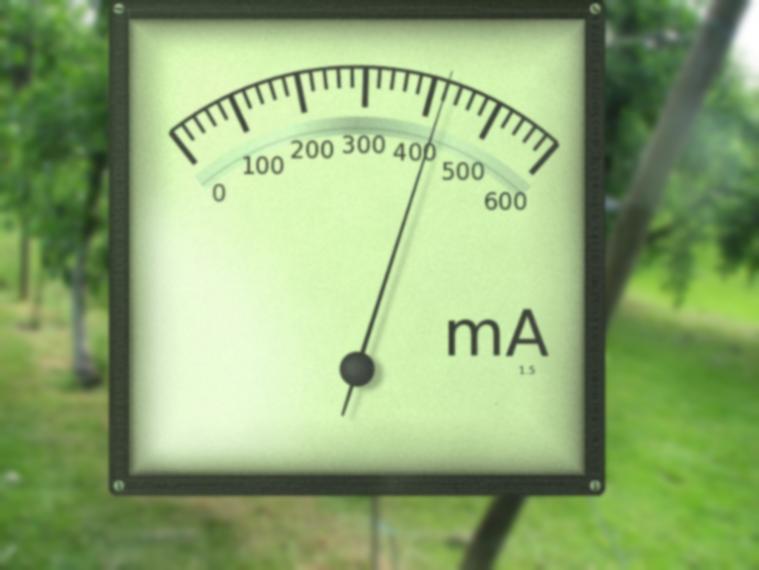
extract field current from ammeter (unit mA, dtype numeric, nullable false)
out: 420 mA
